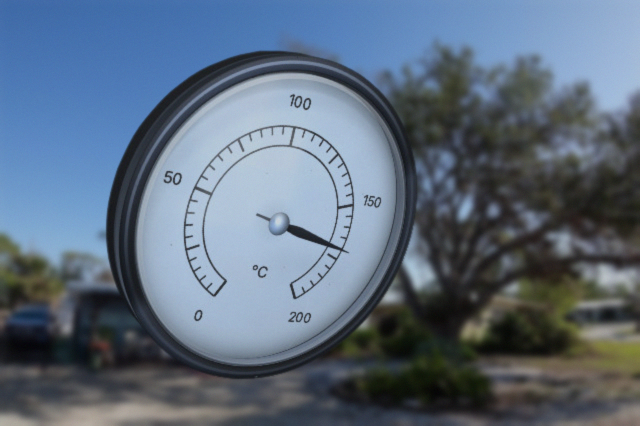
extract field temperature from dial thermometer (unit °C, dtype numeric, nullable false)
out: 170 °C
